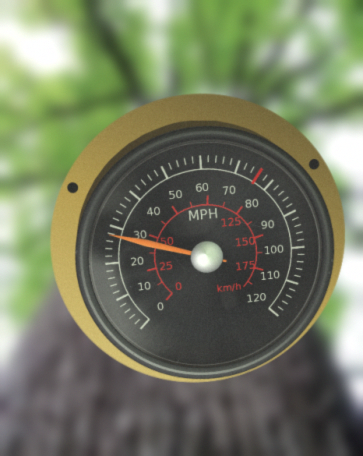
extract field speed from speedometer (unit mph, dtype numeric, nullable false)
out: 28 mph
